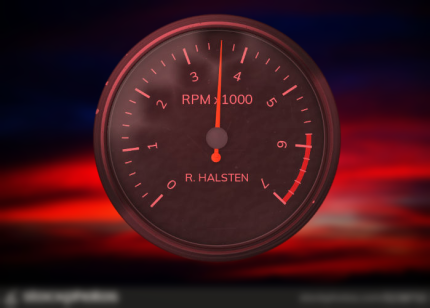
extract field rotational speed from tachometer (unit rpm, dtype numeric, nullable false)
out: 3600 rpm
